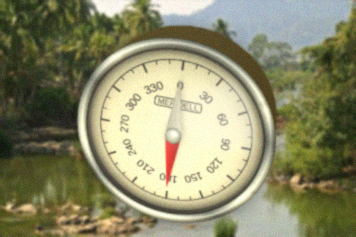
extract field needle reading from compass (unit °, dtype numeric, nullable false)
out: 180 °
